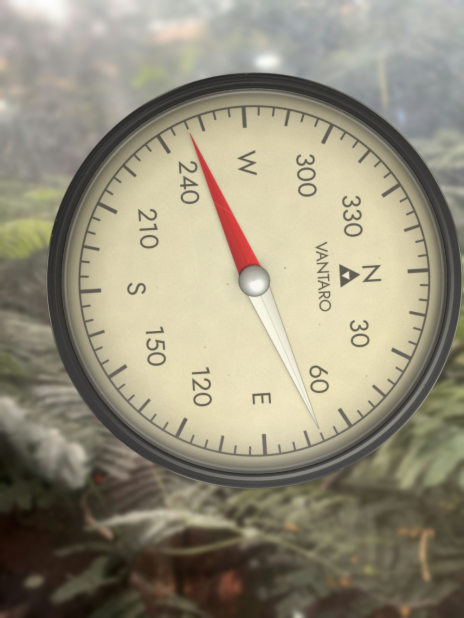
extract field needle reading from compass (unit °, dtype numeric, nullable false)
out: 250 °
